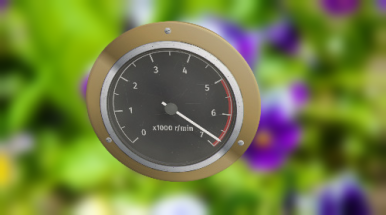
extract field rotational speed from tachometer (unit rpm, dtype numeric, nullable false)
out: 6750 rpm
